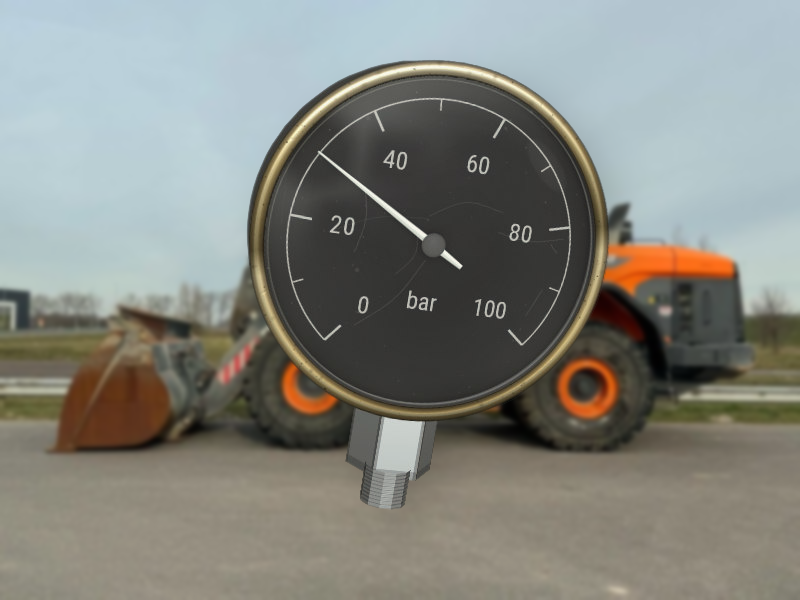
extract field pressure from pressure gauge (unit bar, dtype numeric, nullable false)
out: 30 bar
